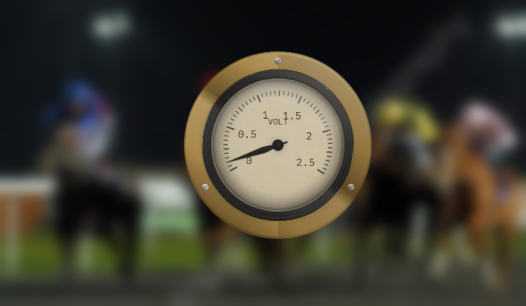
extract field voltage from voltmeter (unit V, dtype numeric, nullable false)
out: 0.1 V
